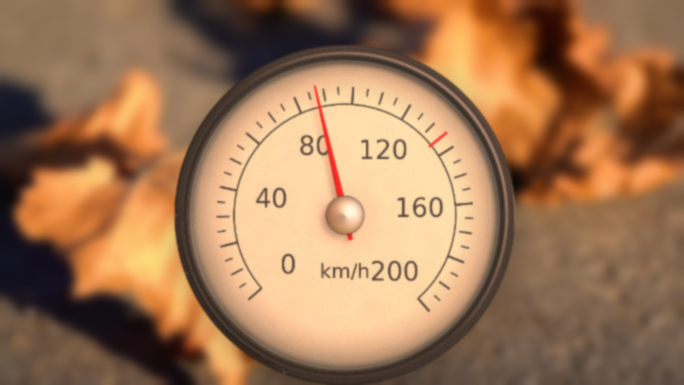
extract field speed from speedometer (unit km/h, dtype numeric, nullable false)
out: 87.5 km/h
